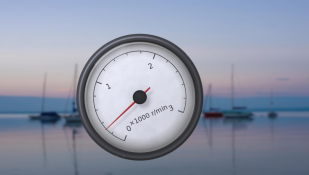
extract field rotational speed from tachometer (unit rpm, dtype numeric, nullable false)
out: 300 rpm
